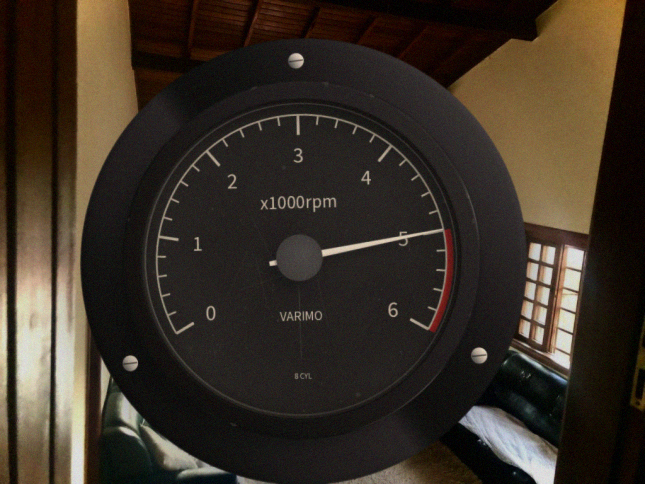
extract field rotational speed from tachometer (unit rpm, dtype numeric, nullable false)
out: 5000 rpm
